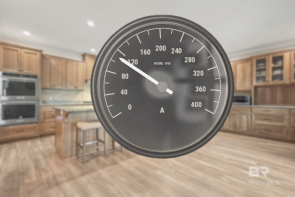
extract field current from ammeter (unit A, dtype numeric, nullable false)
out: 110 A
